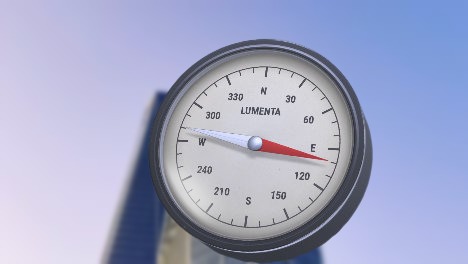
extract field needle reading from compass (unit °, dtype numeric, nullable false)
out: 100 °
